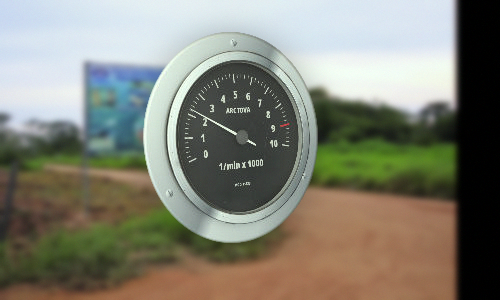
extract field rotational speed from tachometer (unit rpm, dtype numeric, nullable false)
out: 2200 rpm
